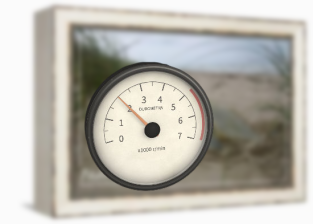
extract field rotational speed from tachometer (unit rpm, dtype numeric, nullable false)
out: 2000 rpm
